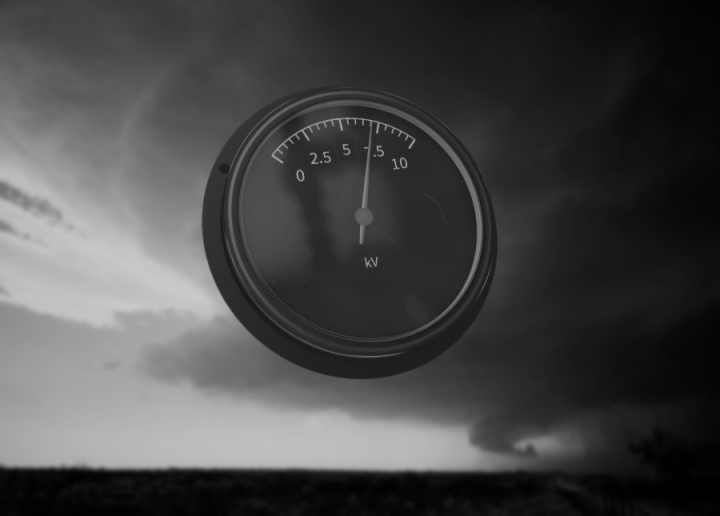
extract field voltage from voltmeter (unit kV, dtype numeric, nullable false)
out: 7 kV
